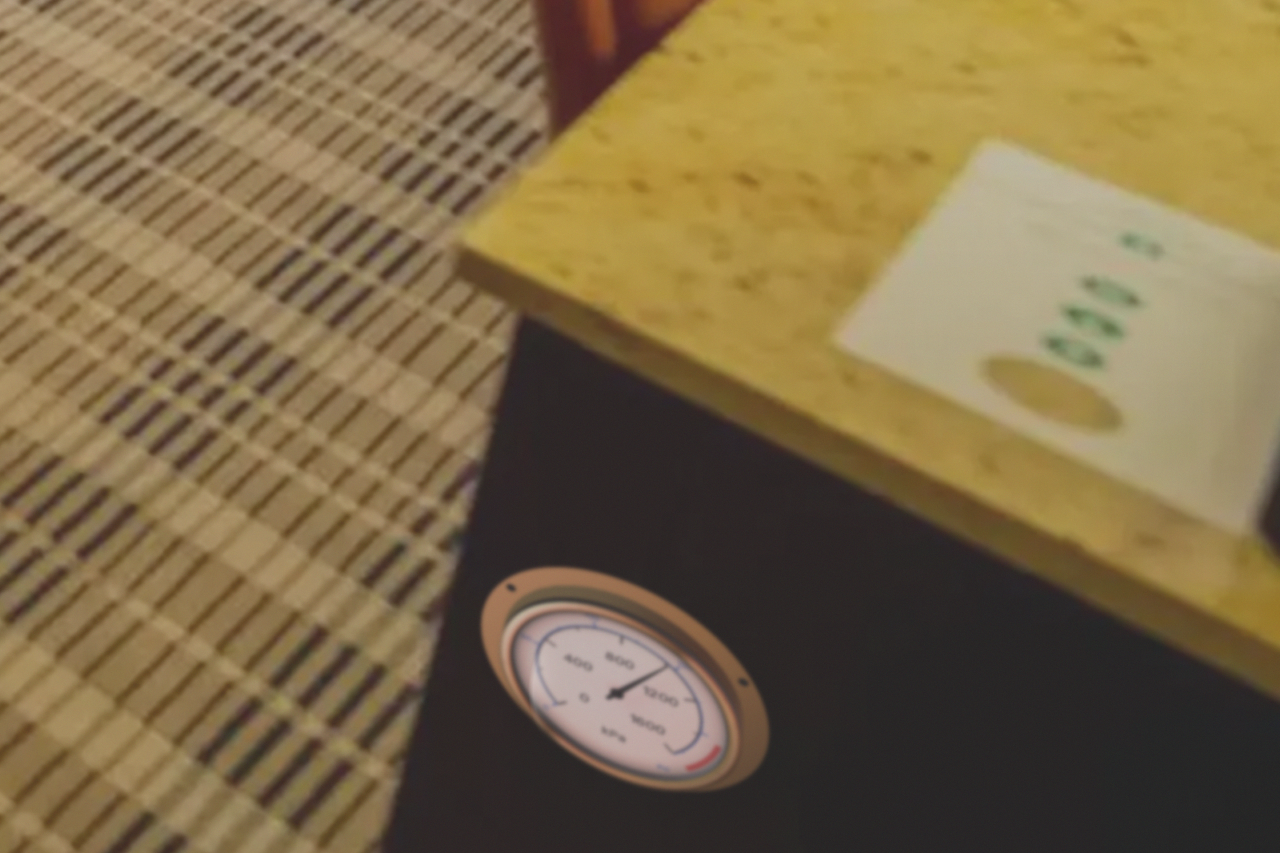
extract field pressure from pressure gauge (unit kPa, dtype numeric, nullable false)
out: 1000 kPa
